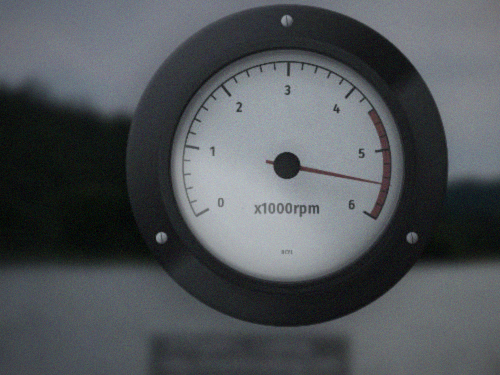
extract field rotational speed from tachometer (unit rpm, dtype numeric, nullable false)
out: 5500 rpm
